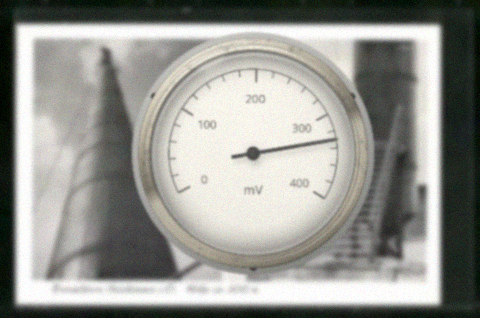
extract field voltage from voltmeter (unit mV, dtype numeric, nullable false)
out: 330 mV
